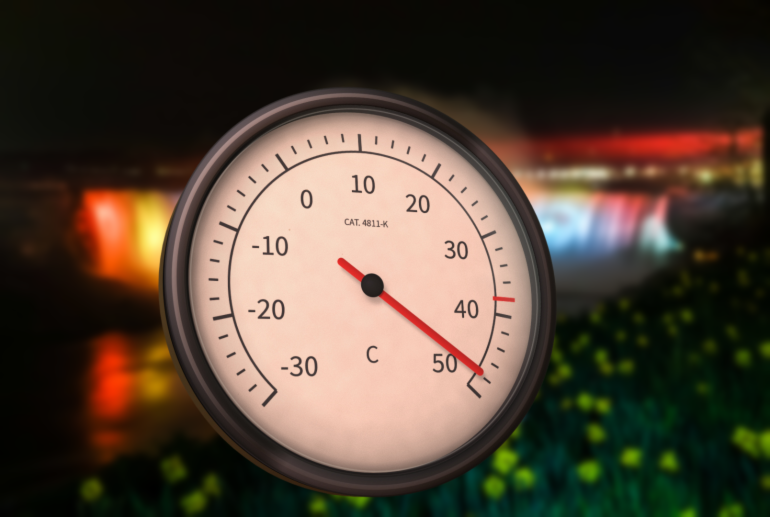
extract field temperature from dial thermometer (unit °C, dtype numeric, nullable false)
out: 48 °C
